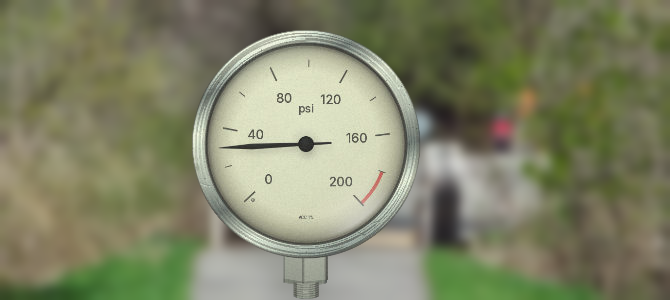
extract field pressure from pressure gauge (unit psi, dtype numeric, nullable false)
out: 30 psi
